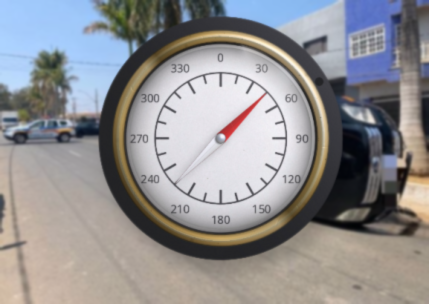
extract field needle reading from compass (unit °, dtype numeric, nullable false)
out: 45 °
